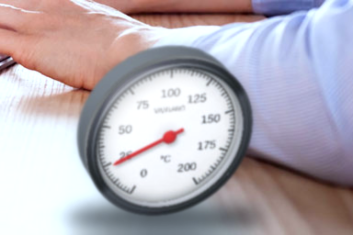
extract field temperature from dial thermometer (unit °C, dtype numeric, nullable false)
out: 25 °C
